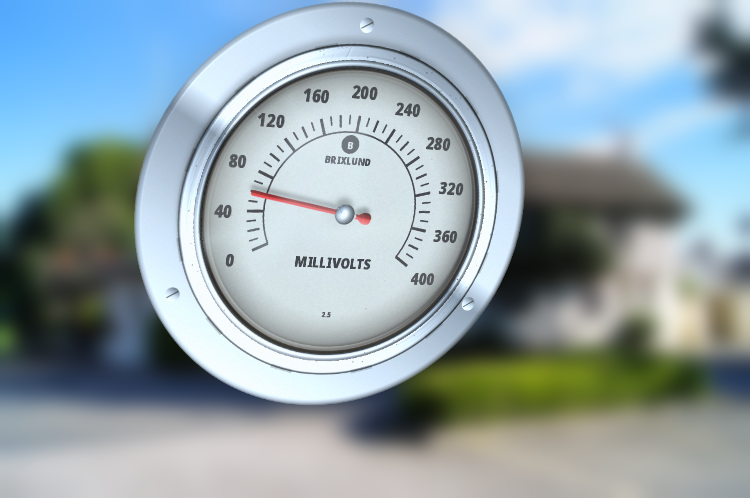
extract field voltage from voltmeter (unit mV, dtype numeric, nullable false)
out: 60 mV
